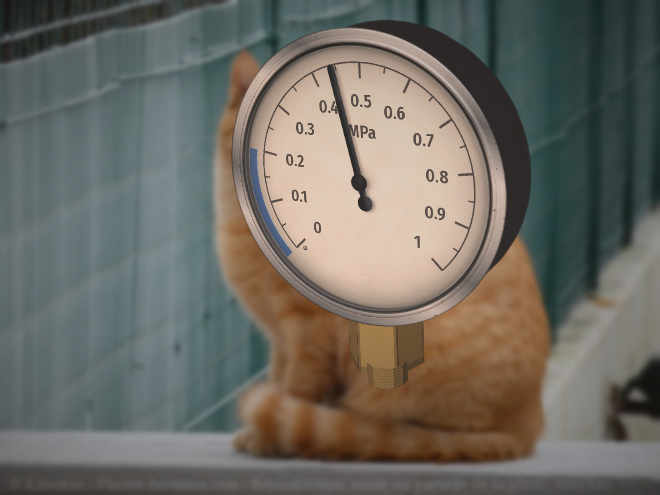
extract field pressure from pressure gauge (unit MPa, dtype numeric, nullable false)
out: 0.45 MPa
